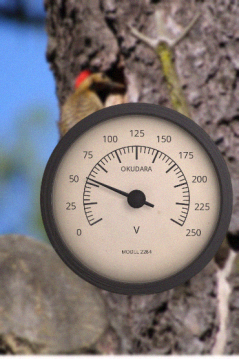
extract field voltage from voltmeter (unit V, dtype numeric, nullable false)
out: 55 V
